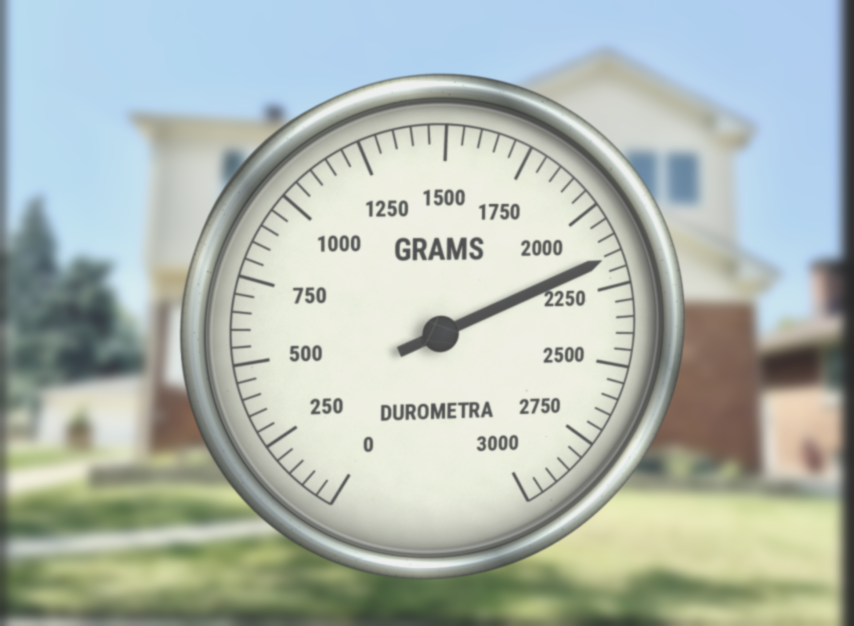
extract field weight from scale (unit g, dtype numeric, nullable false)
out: 2150 g
